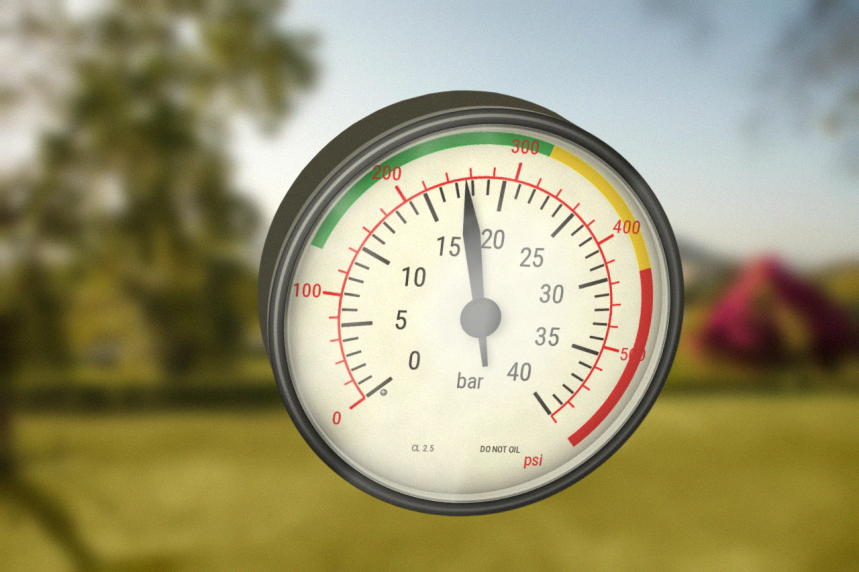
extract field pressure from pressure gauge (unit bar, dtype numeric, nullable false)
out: 17.5 bar
